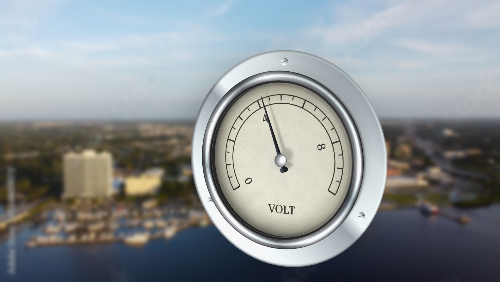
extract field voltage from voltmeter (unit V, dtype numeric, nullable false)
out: 4.25 V
